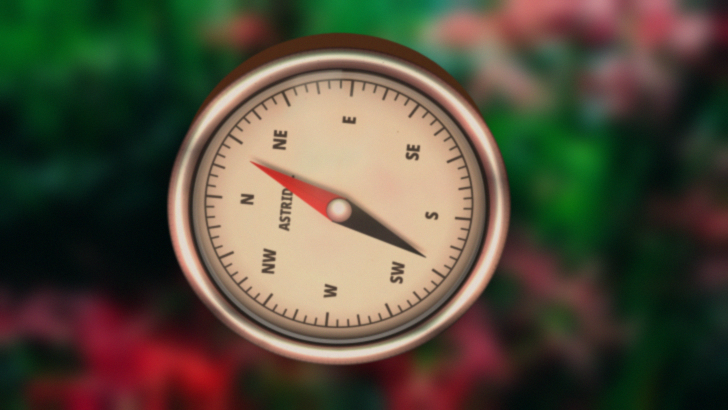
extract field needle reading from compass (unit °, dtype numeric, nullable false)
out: 25 °
